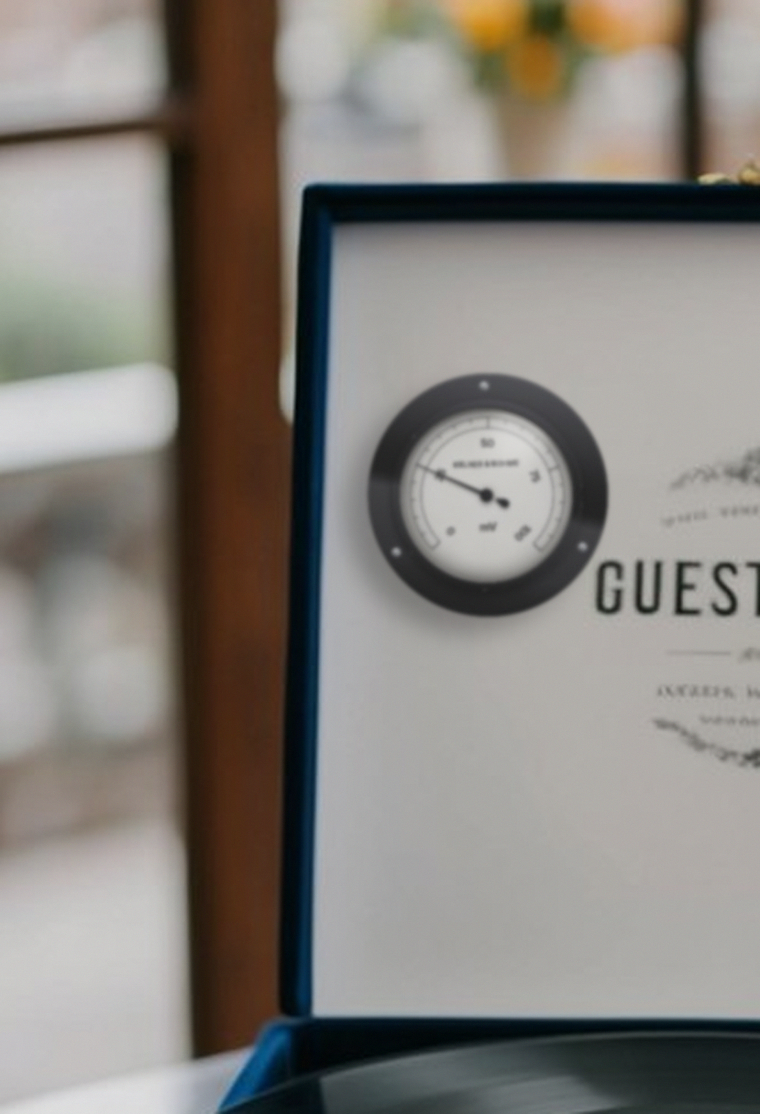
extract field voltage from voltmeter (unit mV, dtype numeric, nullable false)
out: 25 mV
